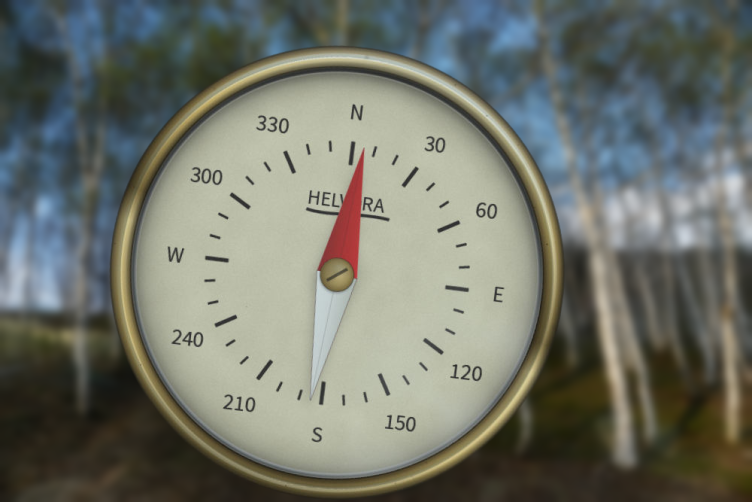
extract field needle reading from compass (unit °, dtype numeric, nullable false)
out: 5 °
